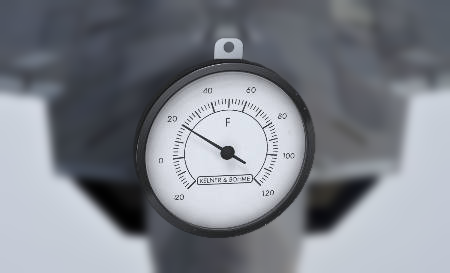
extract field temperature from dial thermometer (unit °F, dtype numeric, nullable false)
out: 20 °F
